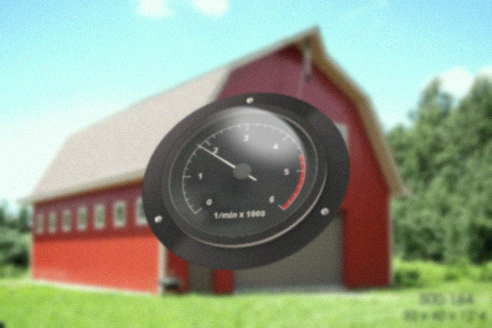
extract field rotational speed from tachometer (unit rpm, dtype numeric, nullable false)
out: 1800 rpm
